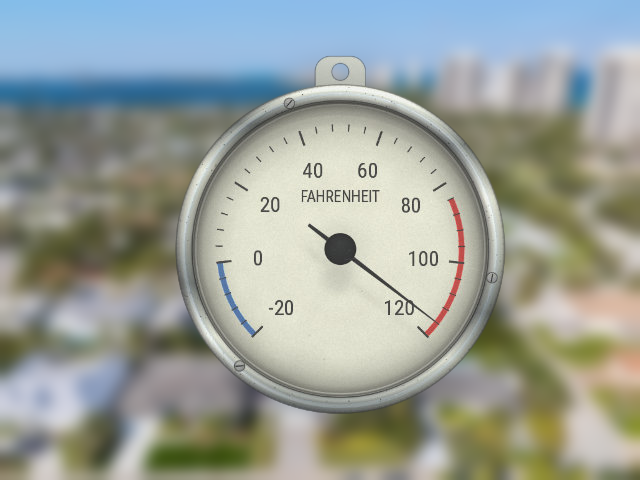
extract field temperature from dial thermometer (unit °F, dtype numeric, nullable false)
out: 116 °F
